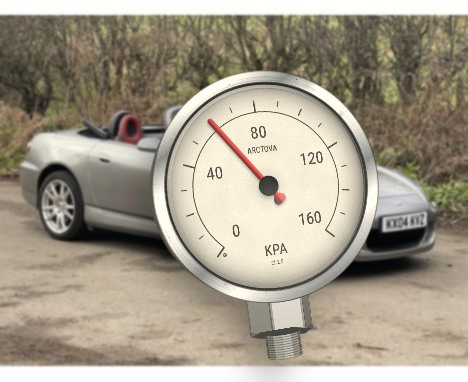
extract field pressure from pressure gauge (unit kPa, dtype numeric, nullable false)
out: 60 kPa
